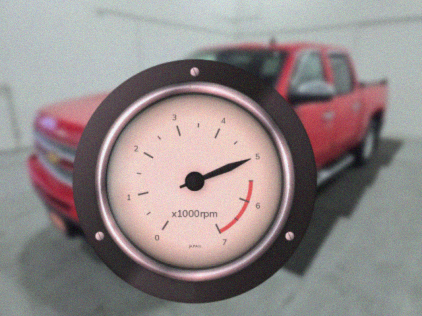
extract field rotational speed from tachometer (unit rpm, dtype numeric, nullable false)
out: 5000 rpm
